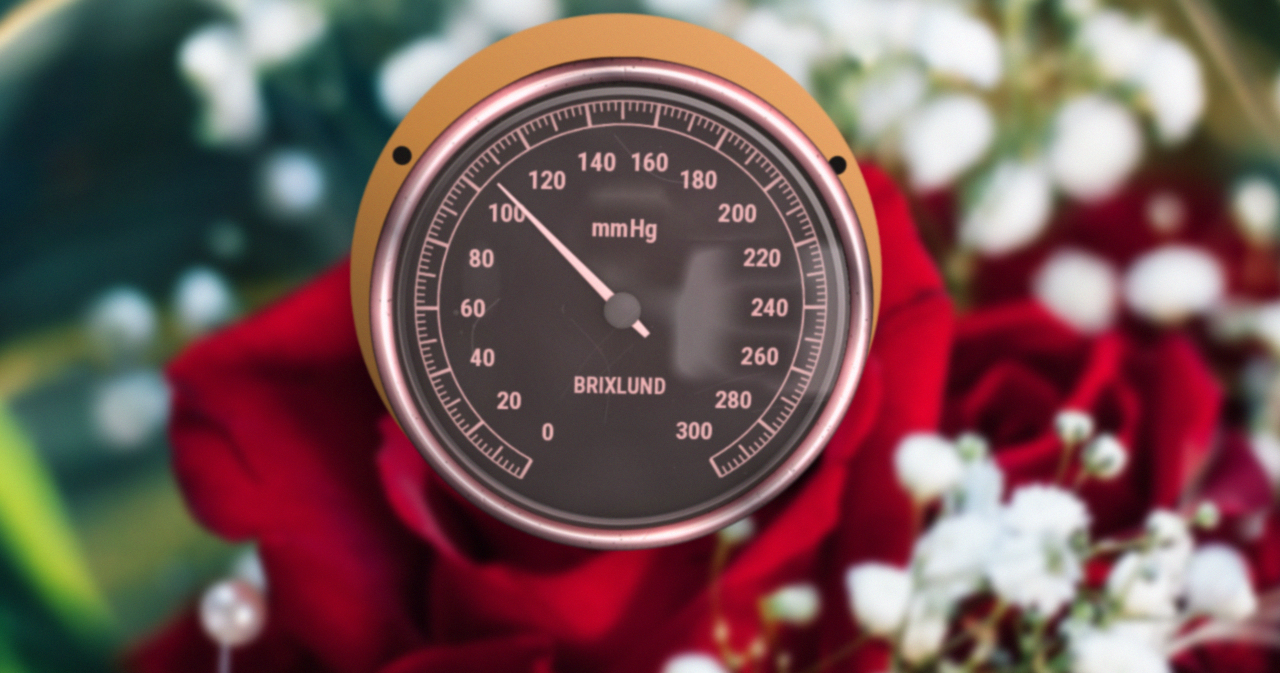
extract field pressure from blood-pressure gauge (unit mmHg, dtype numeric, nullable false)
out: 106 mmHg
